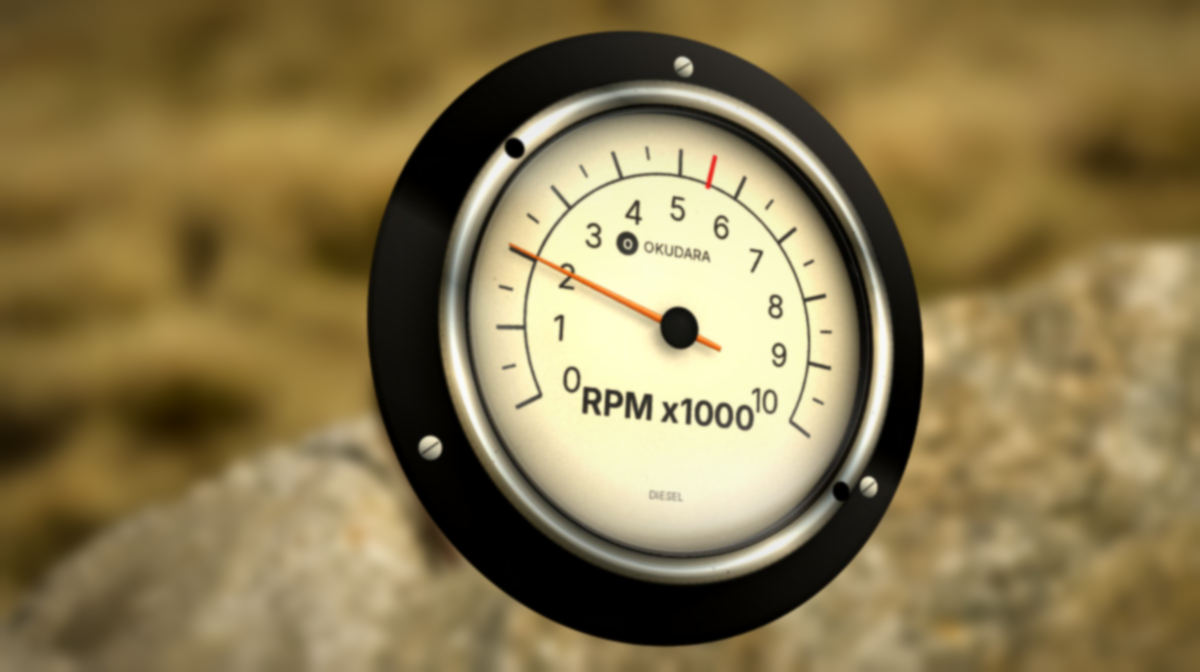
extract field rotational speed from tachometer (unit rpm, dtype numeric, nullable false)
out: 2000 rpm
